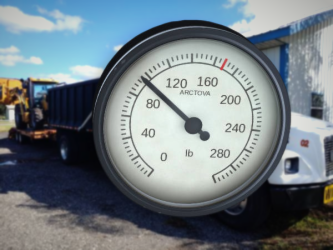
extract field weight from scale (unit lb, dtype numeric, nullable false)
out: 96 lb
